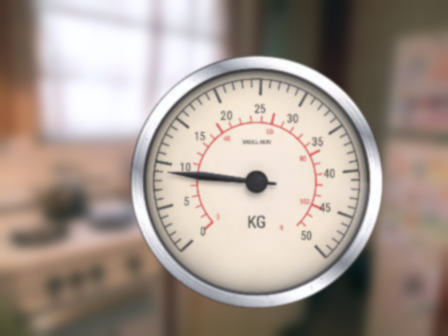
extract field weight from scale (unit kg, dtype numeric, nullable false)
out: 9 kg
